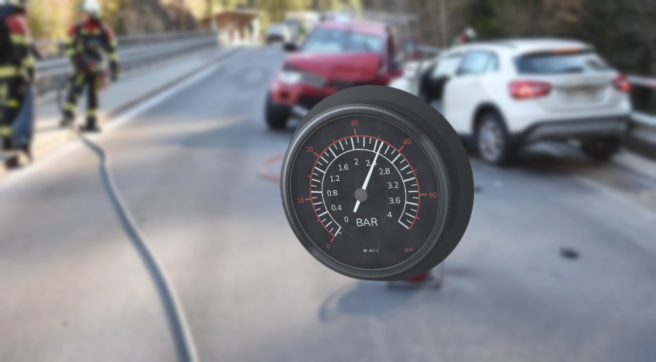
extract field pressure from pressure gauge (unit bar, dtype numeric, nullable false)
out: 2.5 bar
